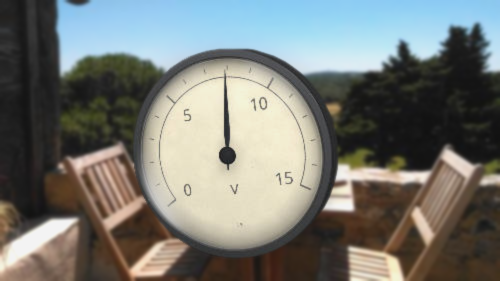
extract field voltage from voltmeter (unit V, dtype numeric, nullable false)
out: 8 V
